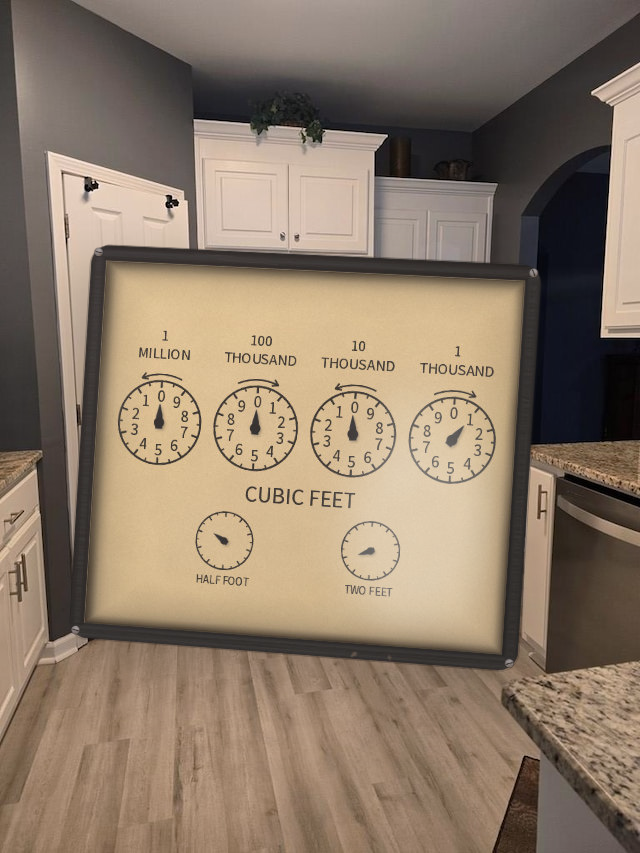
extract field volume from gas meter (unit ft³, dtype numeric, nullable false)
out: 100 ft³
